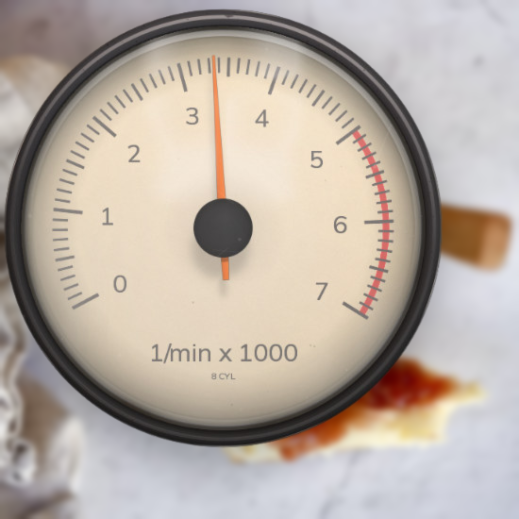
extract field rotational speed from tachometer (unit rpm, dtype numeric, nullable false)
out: 3350 rpm
